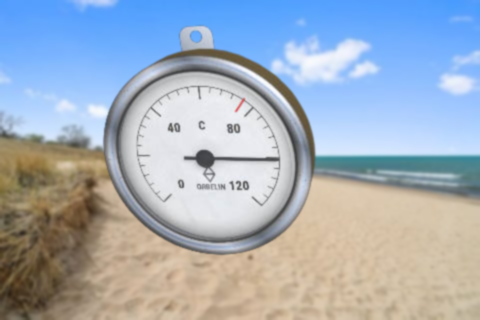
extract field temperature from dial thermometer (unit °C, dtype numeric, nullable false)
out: 100 °C
